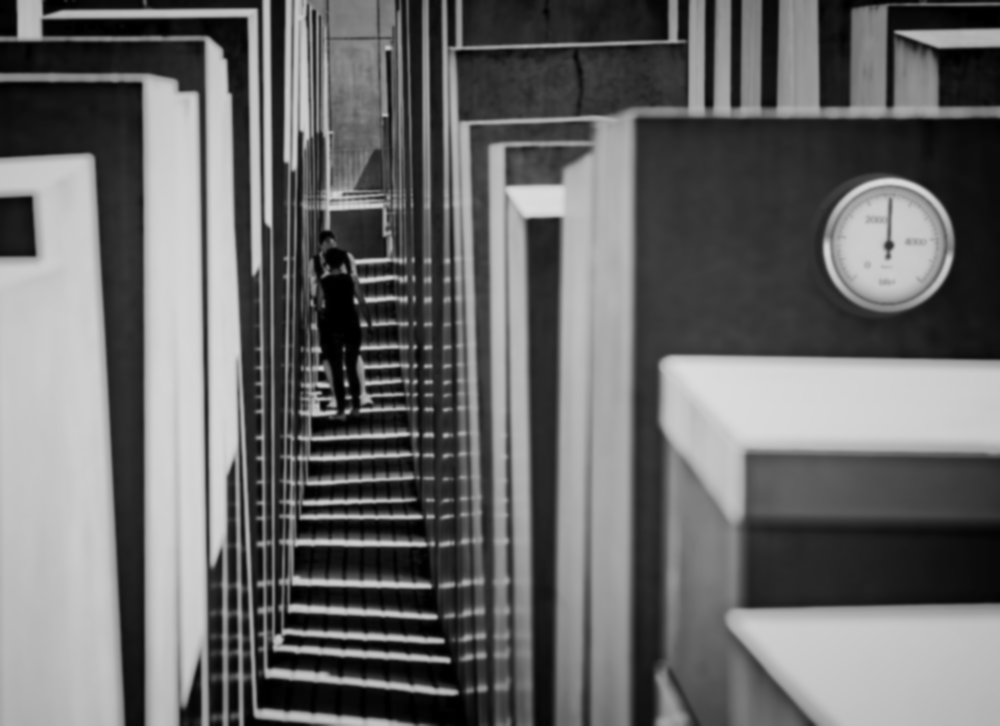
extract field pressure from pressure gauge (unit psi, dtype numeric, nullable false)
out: 2500 psi
